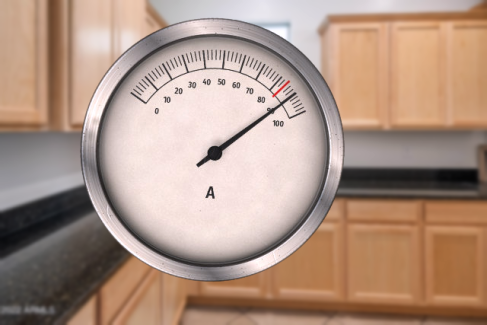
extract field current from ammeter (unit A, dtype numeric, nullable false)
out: 90 A
